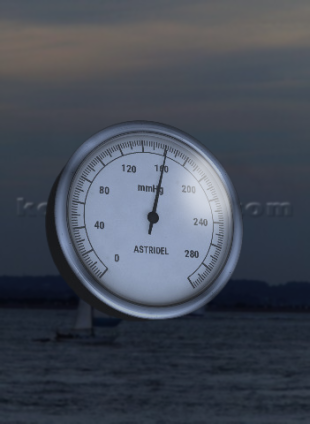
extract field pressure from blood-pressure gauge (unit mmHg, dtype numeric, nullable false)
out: 160 mmHg
